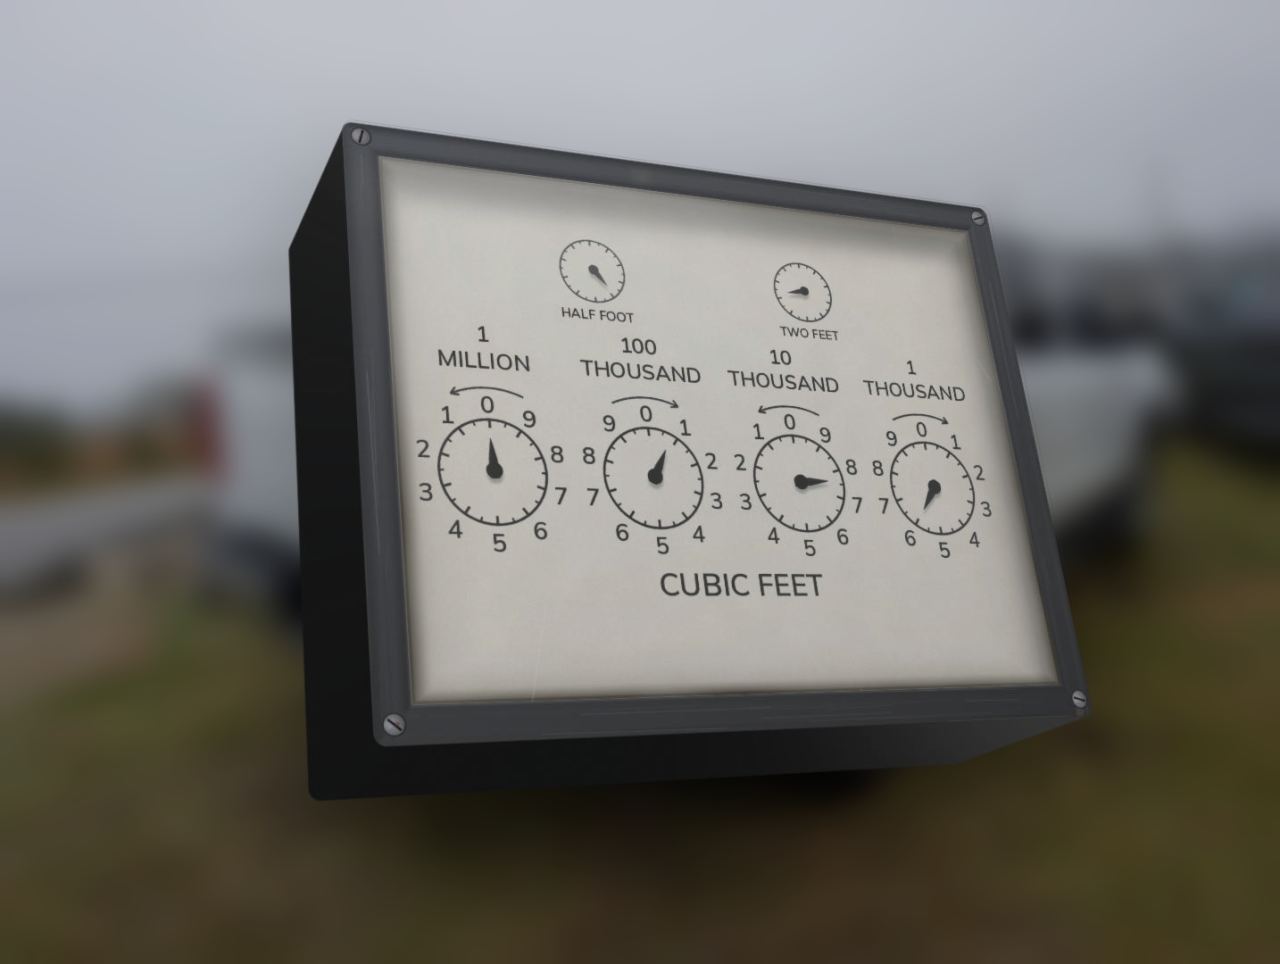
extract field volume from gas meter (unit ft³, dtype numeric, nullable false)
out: 7600 ft³
